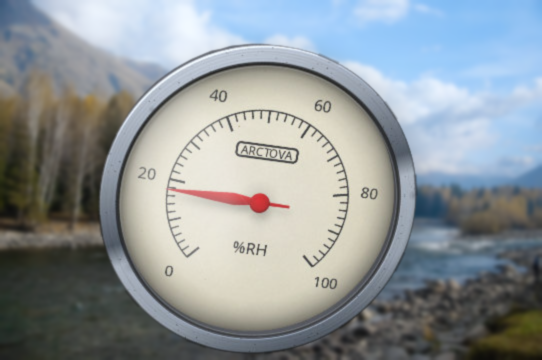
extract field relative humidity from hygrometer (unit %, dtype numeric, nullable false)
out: 18 %
